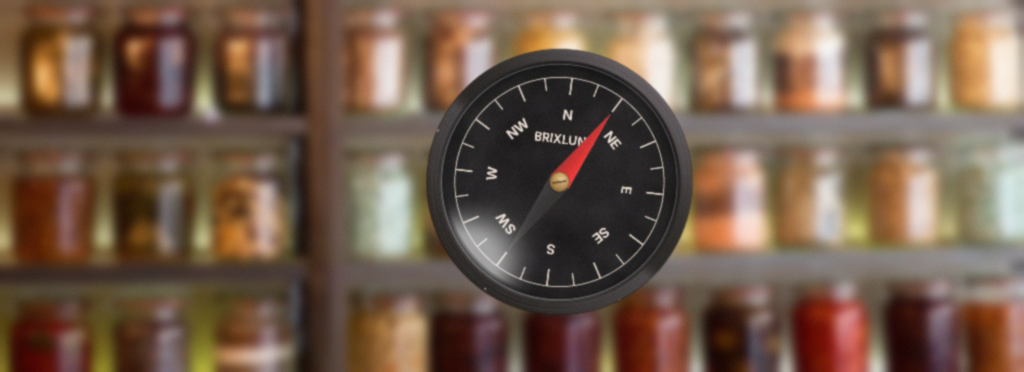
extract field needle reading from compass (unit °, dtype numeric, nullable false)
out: 30 °
